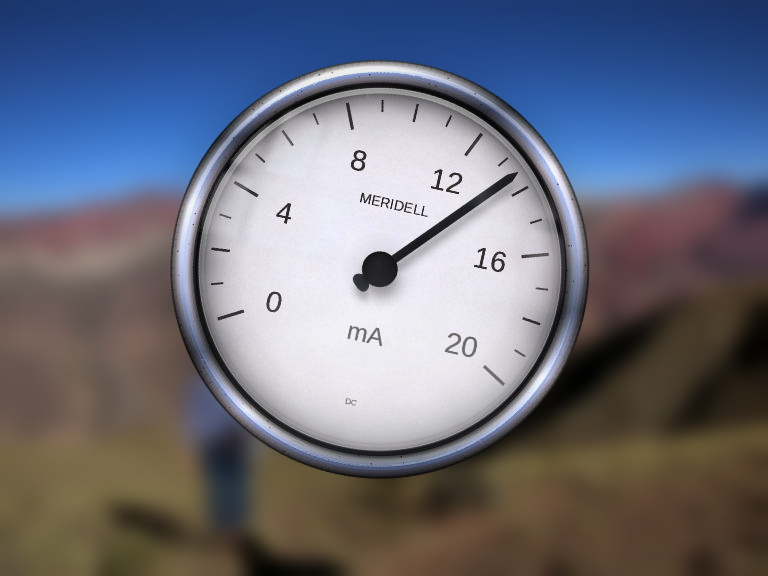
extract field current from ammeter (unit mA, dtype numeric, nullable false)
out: 13.5 mA
